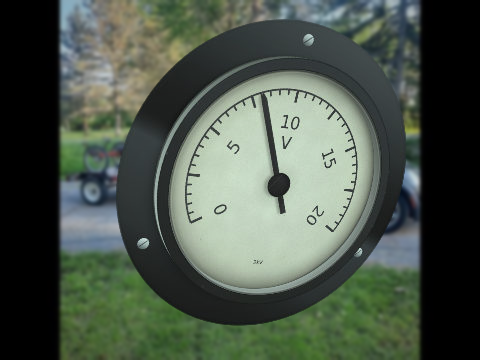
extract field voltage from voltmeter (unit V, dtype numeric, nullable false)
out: 8 V
